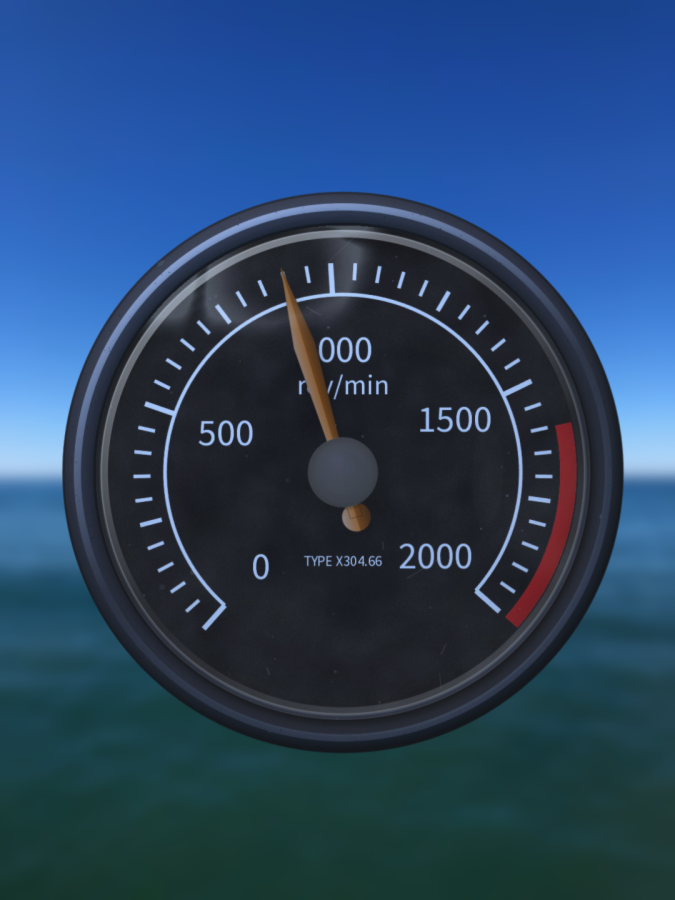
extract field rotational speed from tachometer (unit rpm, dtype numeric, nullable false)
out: 900 rpm
